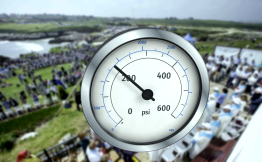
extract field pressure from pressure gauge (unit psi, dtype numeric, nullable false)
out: 200 psi
